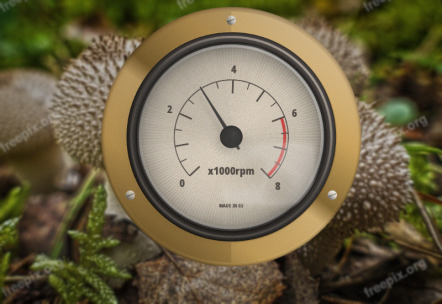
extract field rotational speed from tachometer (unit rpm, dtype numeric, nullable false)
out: 3000 rpm
